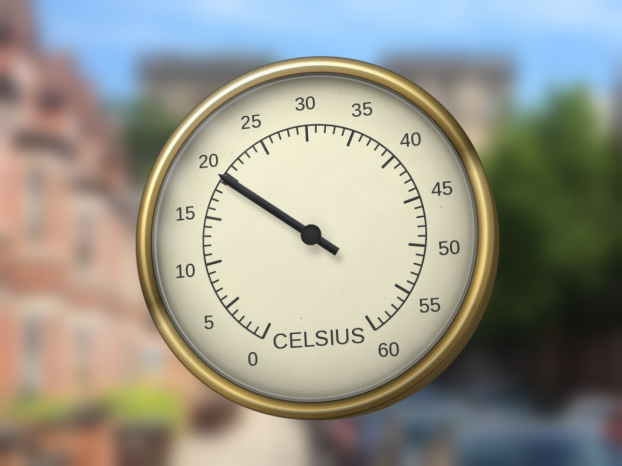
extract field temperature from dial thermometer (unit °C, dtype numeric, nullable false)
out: 19.5 °C
